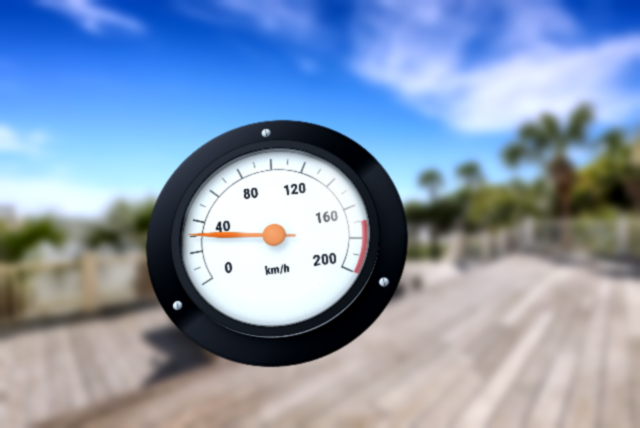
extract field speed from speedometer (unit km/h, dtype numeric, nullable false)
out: 30 km/h
